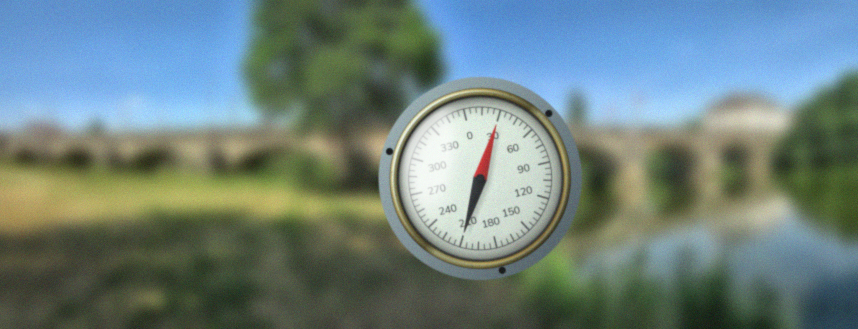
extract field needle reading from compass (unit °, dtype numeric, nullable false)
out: 30 °
